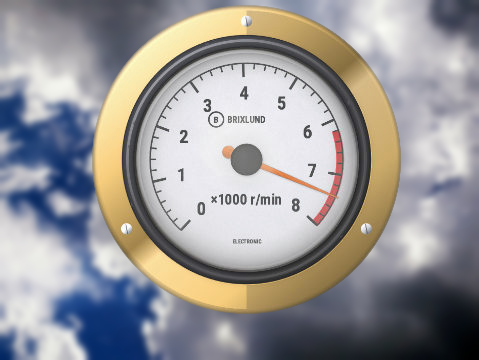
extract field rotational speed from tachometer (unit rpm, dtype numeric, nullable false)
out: 7400 rpm
